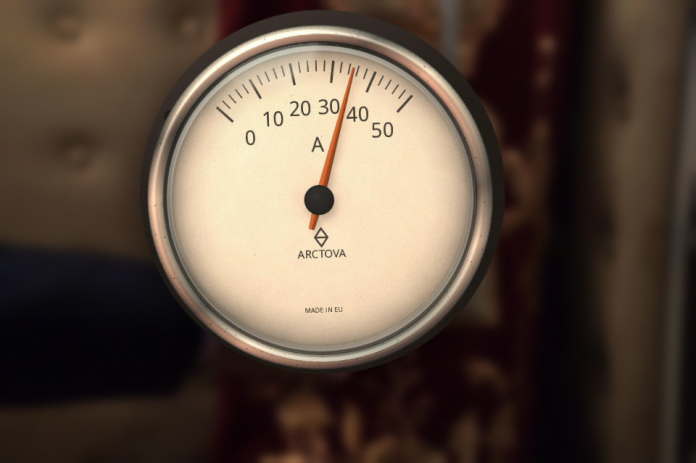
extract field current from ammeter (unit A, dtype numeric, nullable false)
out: 35 A
